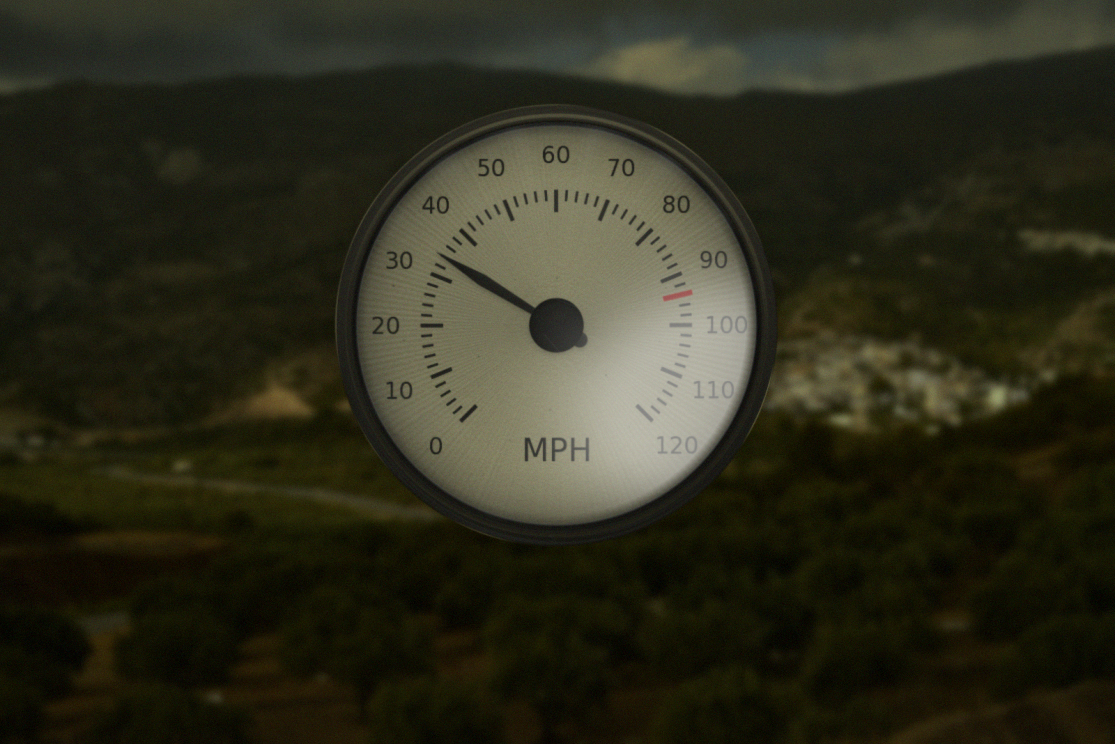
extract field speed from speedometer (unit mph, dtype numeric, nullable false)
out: 34 mph
